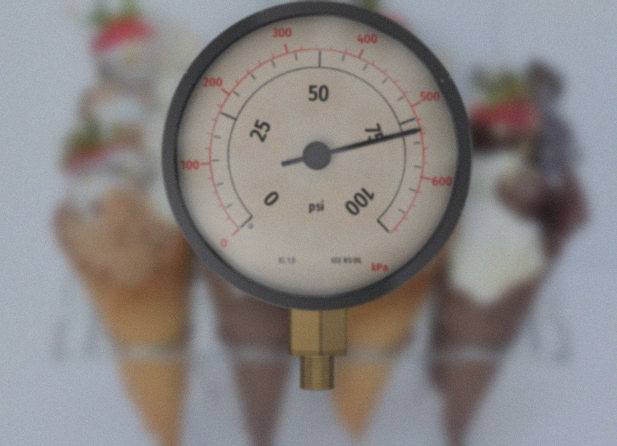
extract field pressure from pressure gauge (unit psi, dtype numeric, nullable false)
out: 77.5 psi
